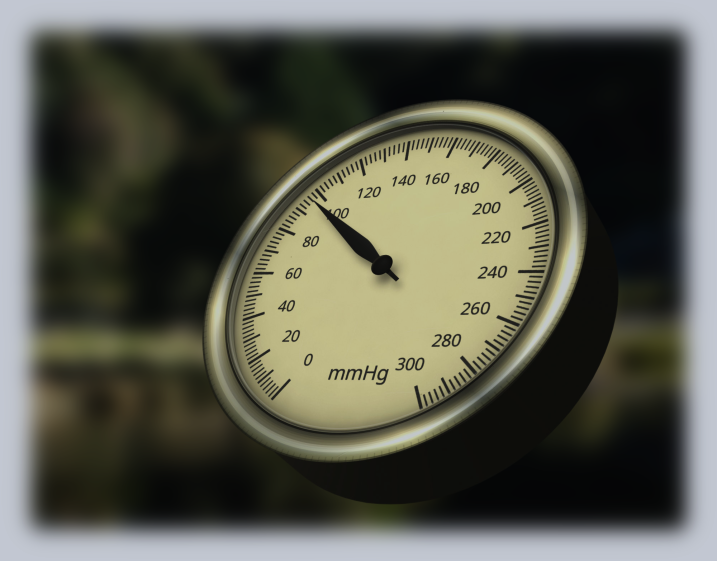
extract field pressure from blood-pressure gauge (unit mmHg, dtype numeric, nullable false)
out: 96 mmHg
